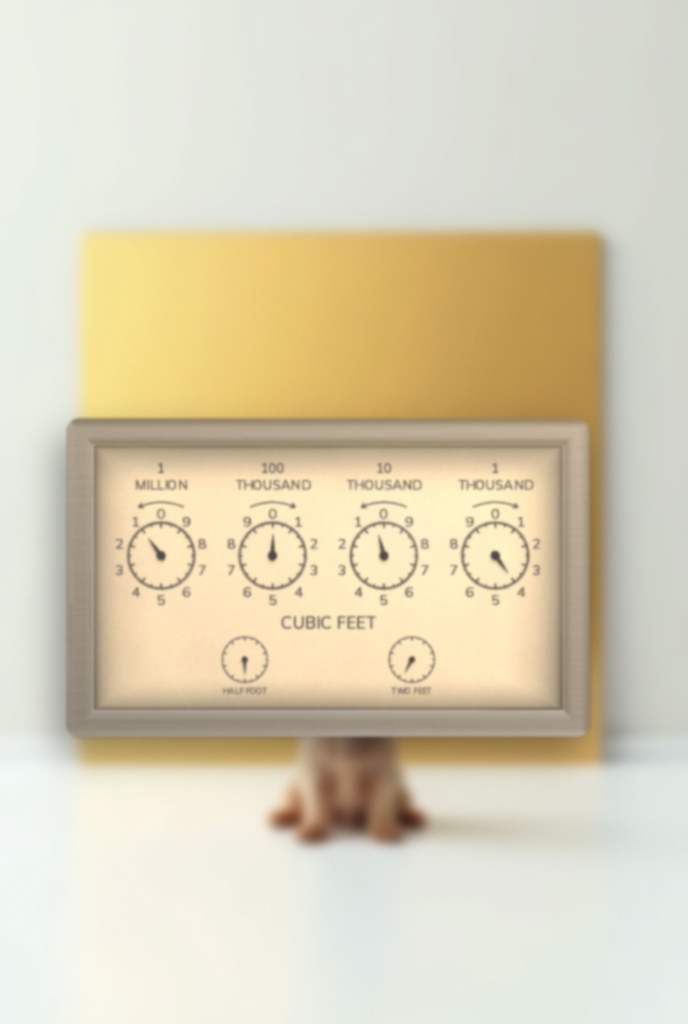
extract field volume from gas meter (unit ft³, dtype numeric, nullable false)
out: 100400 ft³
